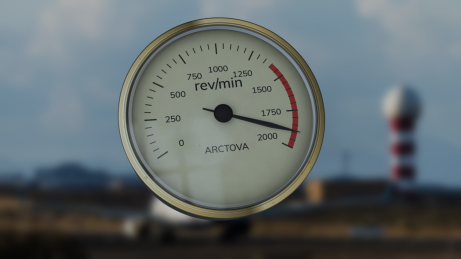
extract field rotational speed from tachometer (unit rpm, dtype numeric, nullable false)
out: 1900 rpm
